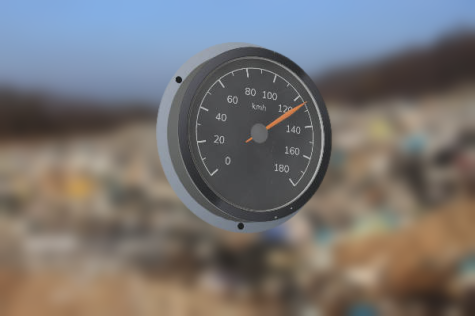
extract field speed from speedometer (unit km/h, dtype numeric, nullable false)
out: 125 km/h
